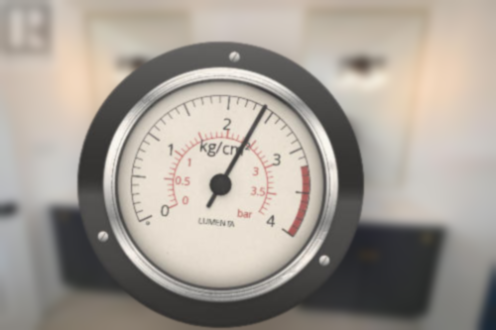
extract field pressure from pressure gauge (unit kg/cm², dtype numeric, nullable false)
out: 2.4 kg/cm²
